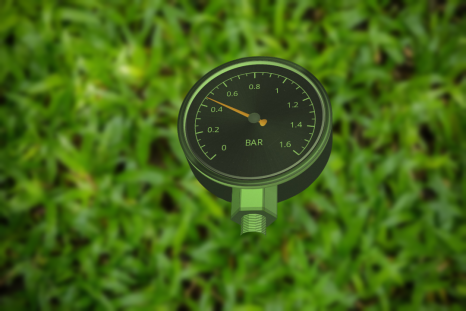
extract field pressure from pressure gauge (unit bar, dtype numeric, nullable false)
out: 0.45 bar
